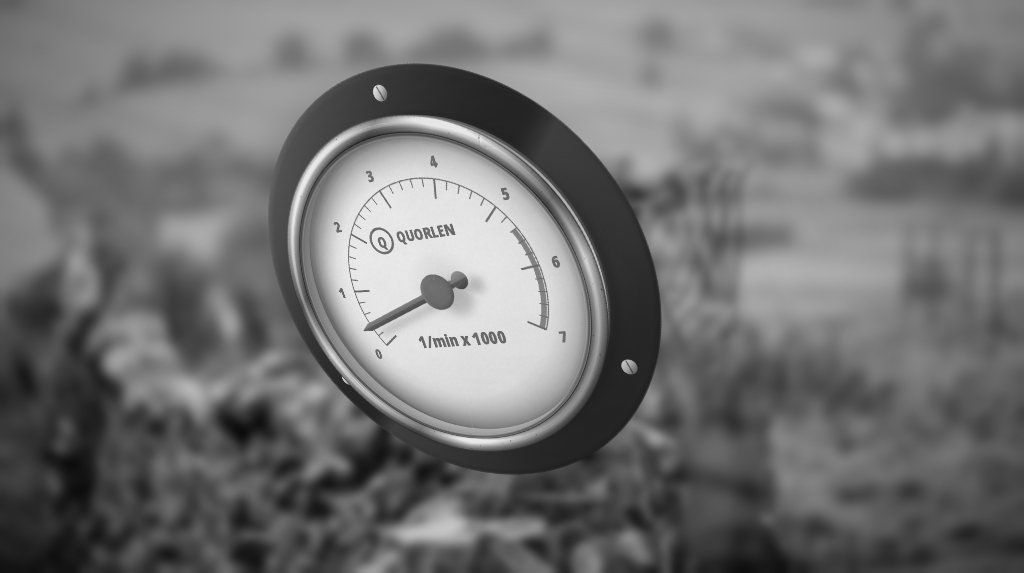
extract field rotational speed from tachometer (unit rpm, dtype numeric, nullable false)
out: 400 rpm
